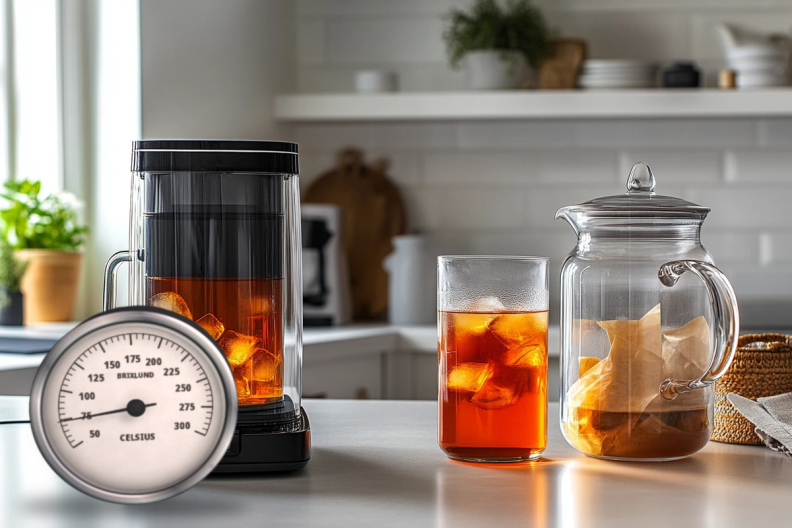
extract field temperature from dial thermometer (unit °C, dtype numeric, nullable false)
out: 75 °C
